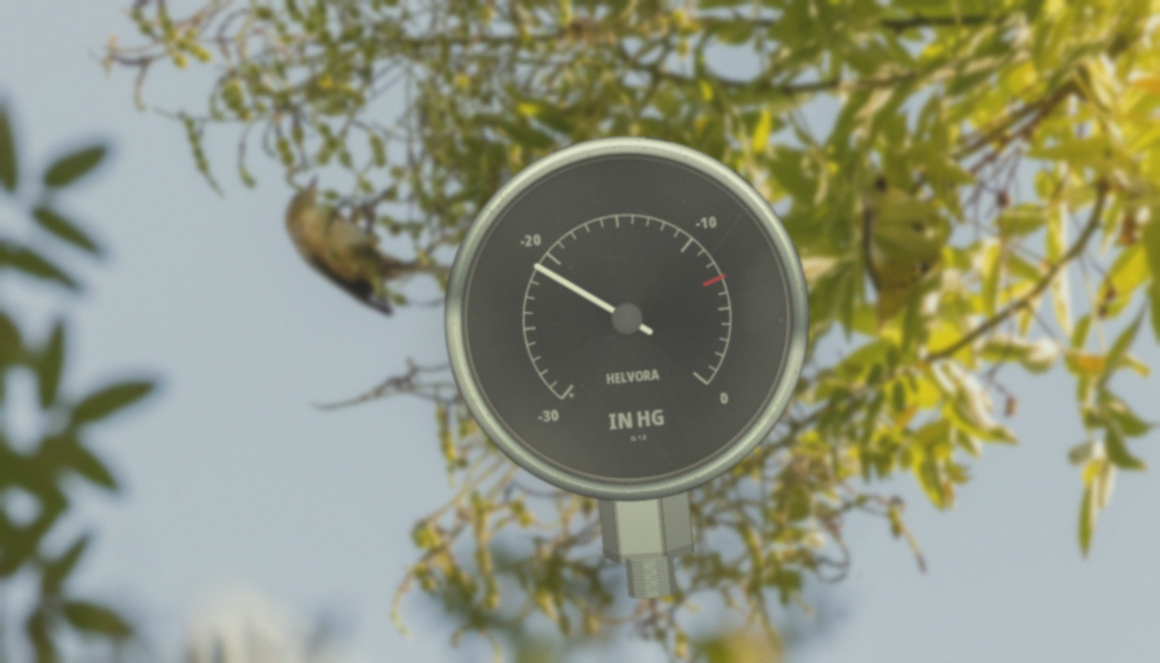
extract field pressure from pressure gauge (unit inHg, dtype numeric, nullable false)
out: -21 inHg
